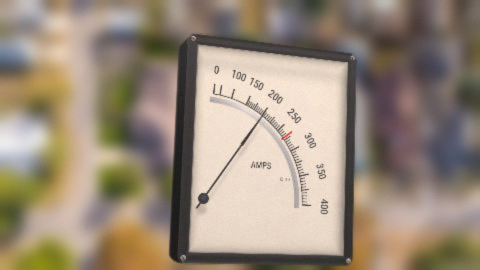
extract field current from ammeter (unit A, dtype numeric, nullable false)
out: 200 A
